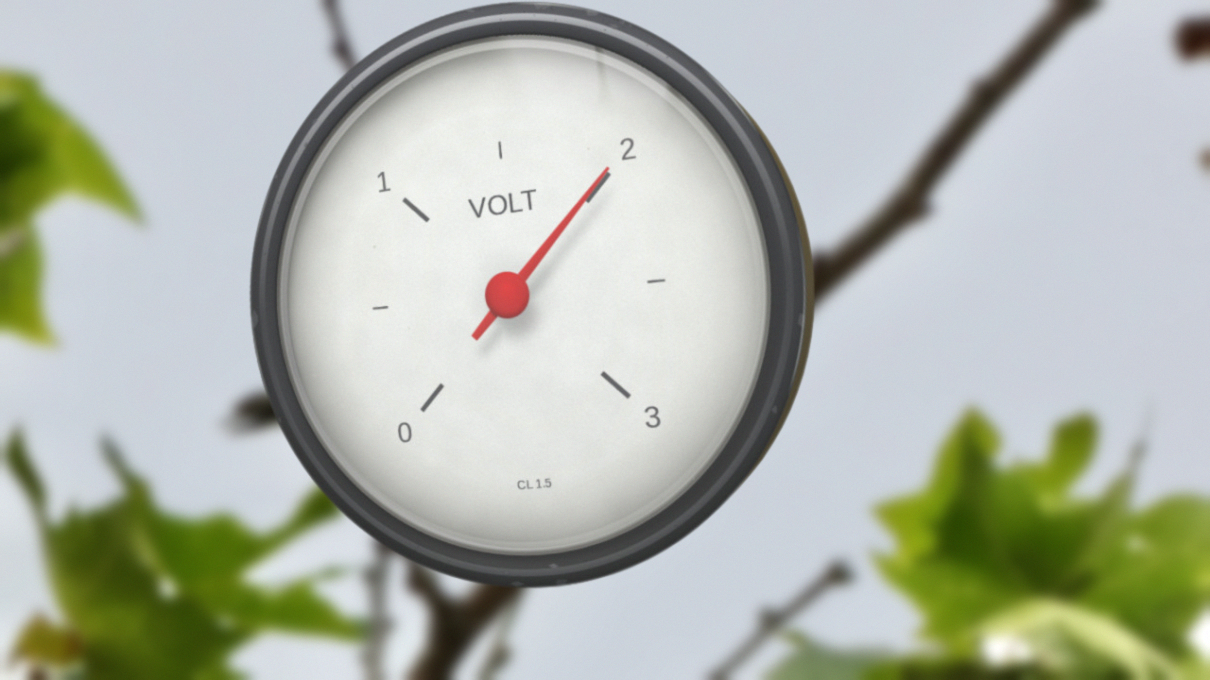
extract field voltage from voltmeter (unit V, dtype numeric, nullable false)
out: 2 V
